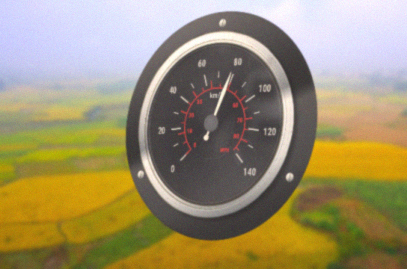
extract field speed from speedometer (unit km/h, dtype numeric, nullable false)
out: 80 km/h
